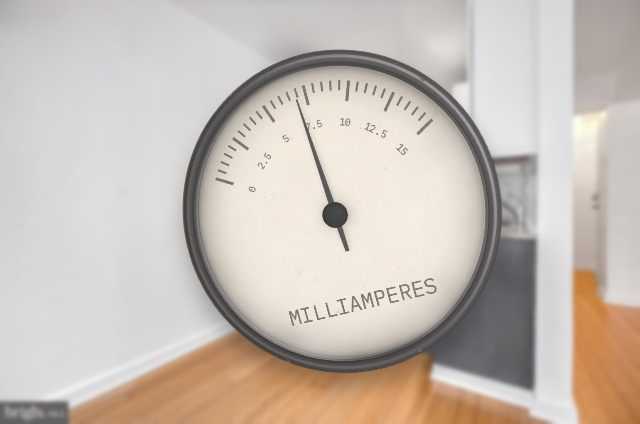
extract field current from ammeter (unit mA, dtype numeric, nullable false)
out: 7 mA
